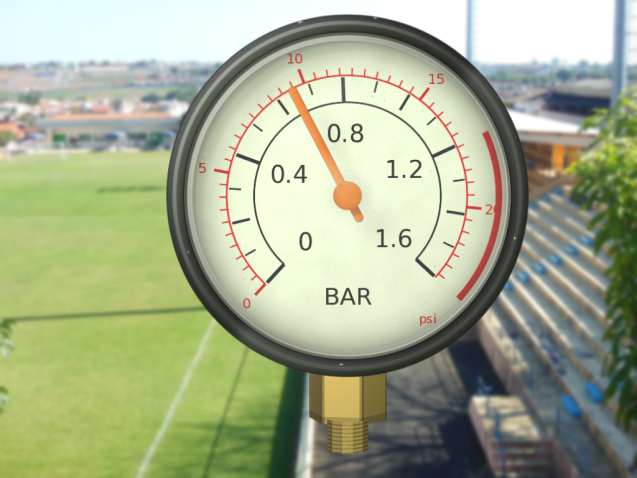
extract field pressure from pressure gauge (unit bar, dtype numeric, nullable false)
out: 0.65 bar
